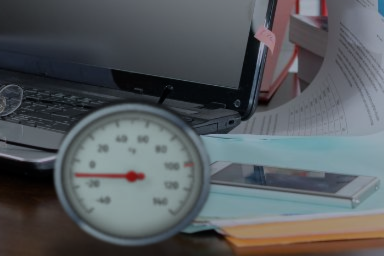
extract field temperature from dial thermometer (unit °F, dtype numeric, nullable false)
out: -10 °F
